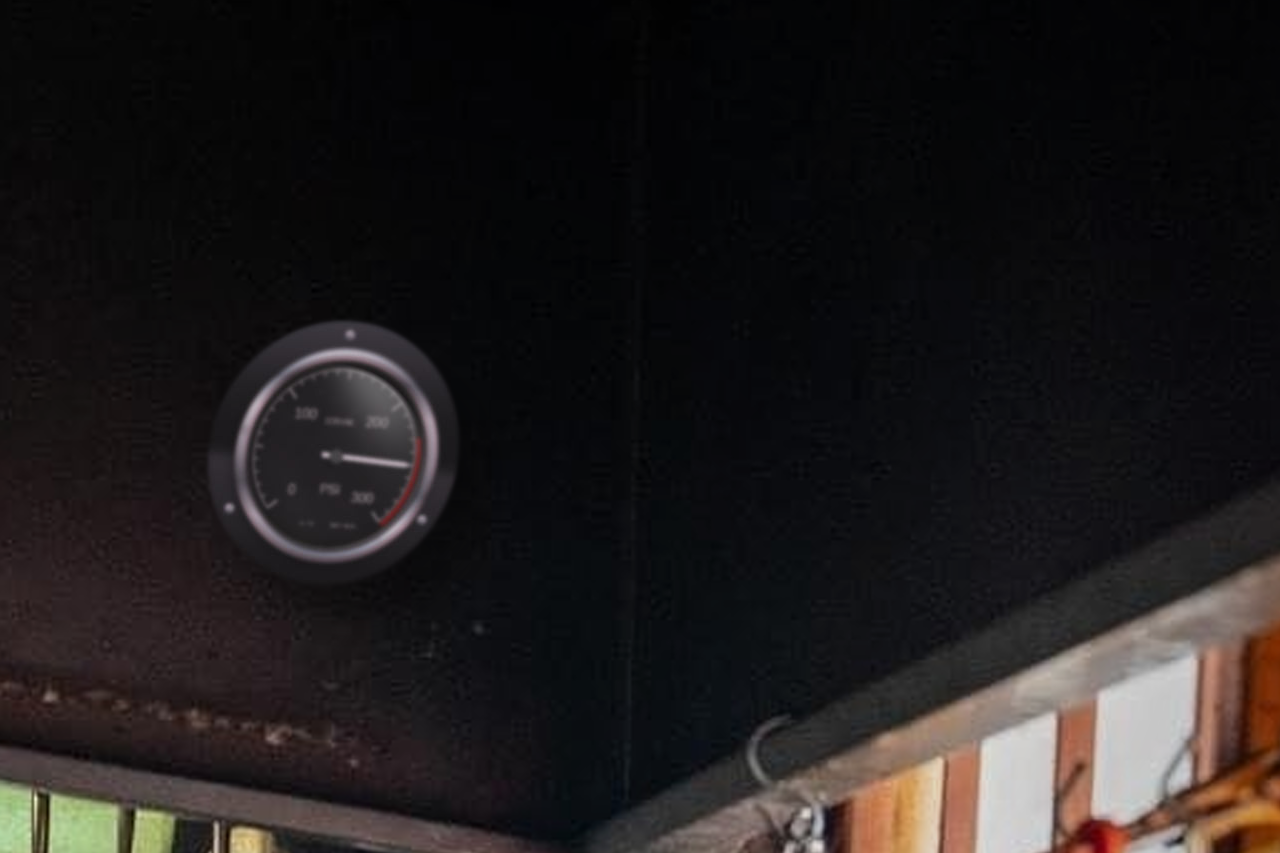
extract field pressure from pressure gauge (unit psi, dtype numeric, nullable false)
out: 250 psi
